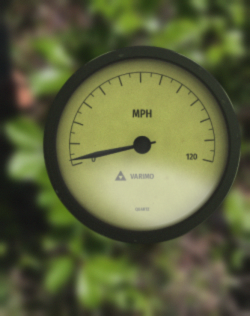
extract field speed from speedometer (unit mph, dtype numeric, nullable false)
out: 2.5 mph
